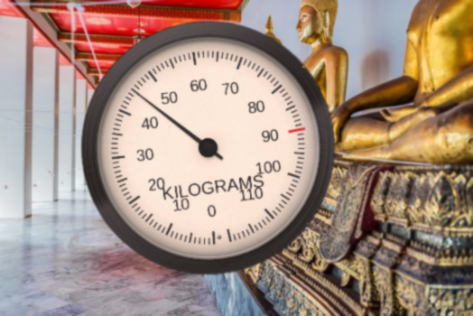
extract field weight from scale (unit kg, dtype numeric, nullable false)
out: 45 kg
